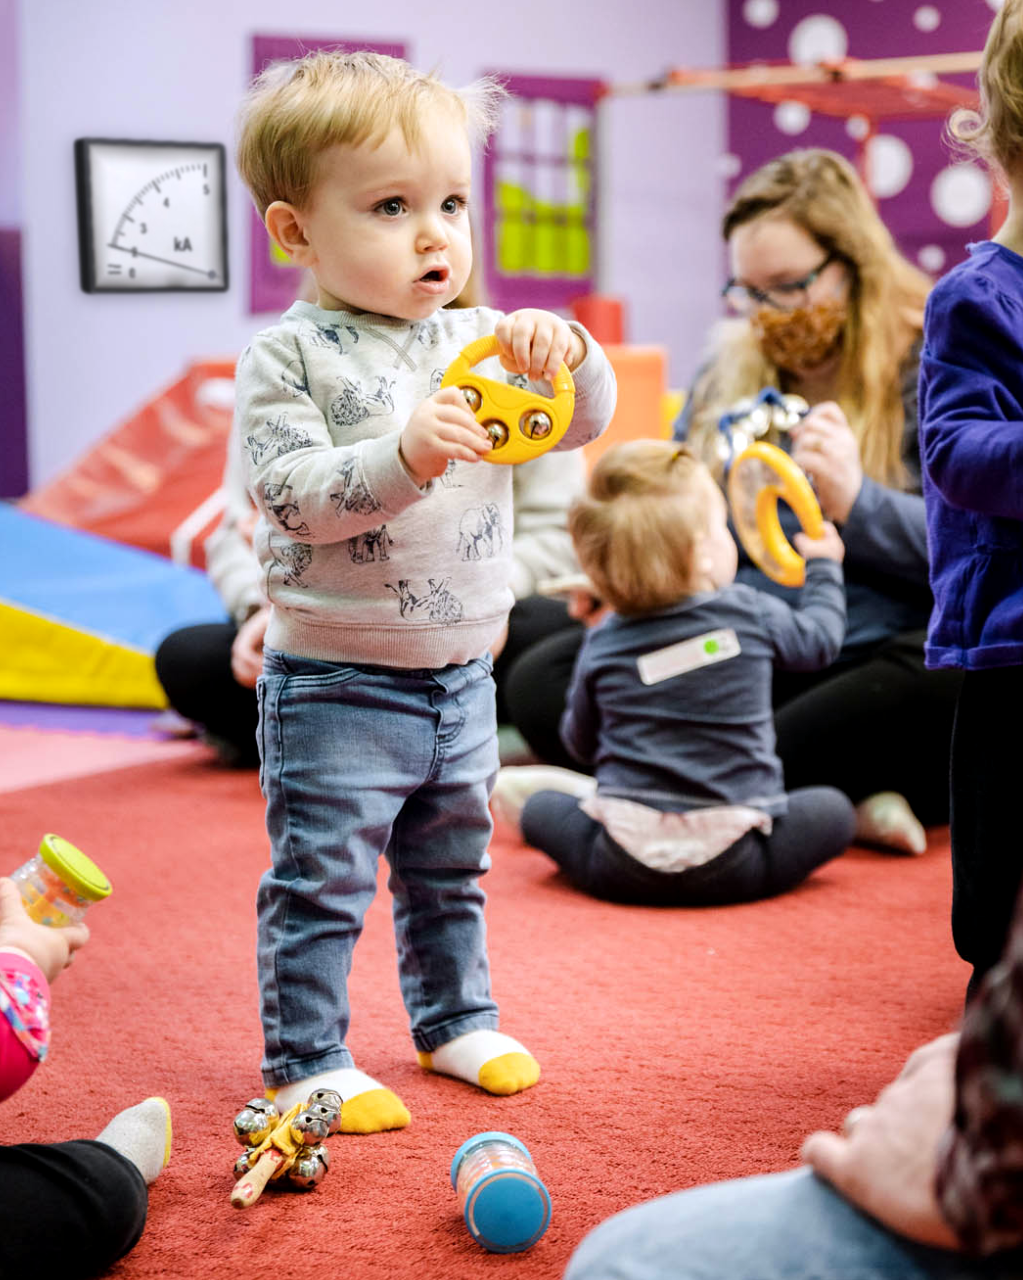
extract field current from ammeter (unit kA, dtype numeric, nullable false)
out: 2 kA
